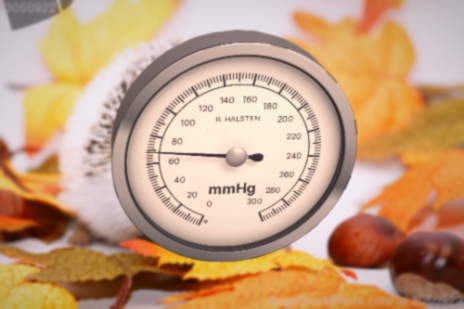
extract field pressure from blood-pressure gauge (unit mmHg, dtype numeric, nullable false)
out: 70 mmHg
